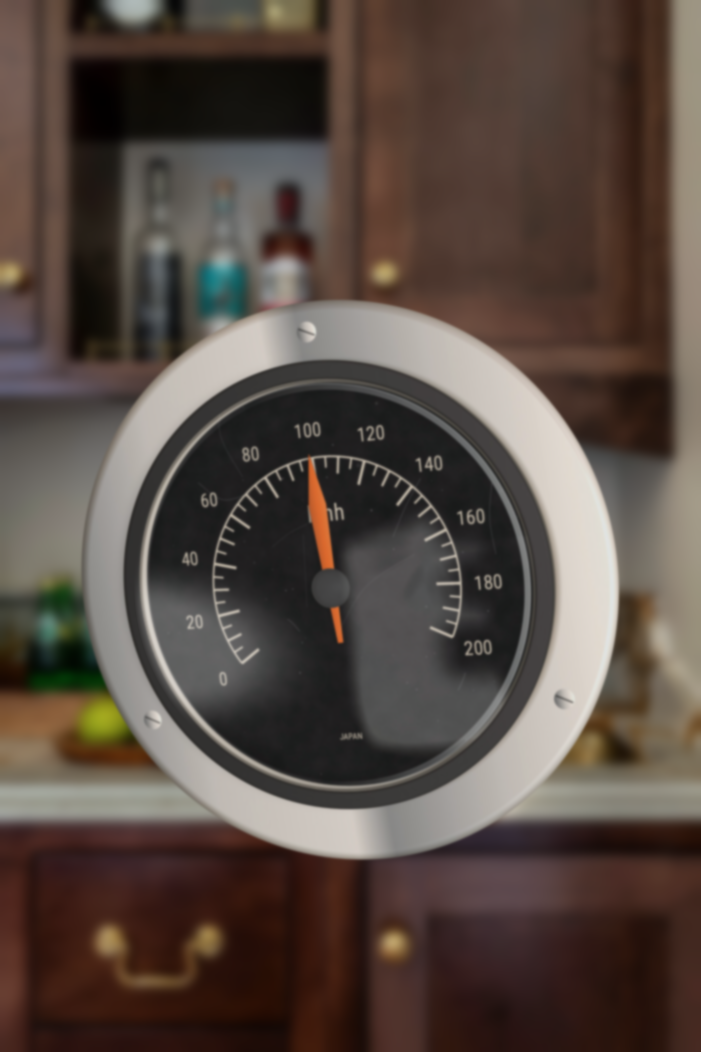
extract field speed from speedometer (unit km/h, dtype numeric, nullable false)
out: 100 km/h
